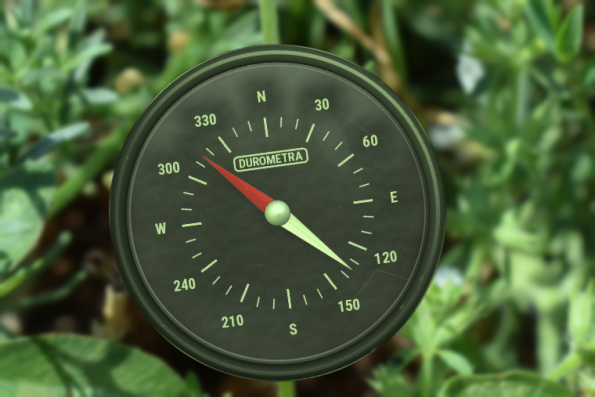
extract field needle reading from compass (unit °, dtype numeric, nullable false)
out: 315 °
